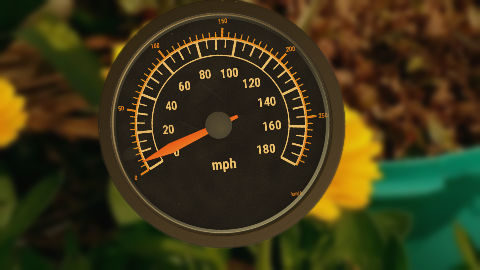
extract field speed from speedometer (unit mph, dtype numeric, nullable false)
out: 5 mph
